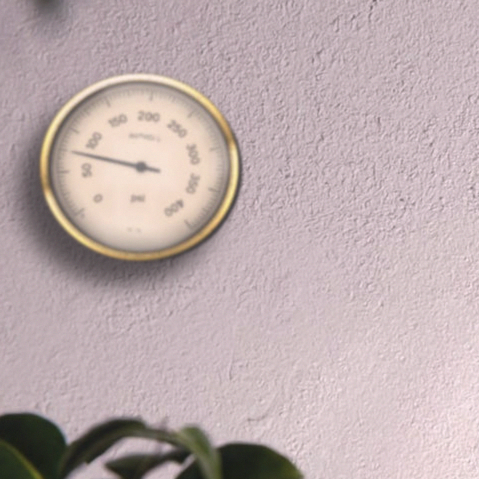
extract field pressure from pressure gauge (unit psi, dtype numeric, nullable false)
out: 75 psi
